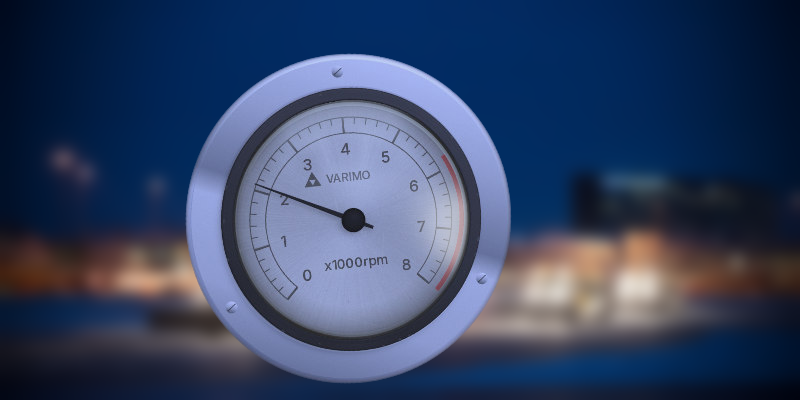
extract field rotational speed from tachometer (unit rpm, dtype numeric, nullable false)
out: 2100 rpm
